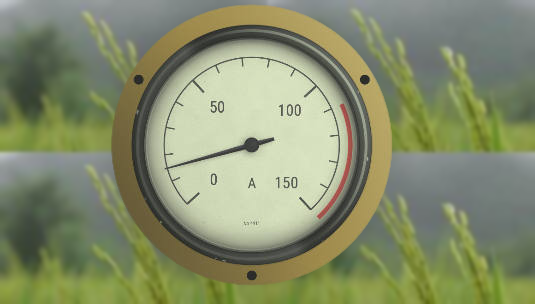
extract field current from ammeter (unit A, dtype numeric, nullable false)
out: 15 A
